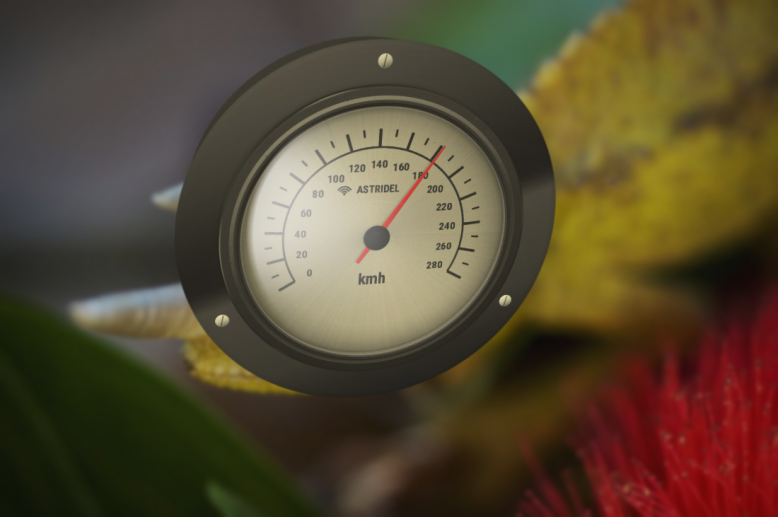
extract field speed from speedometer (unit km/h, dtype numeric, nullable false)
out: 180 km/h
